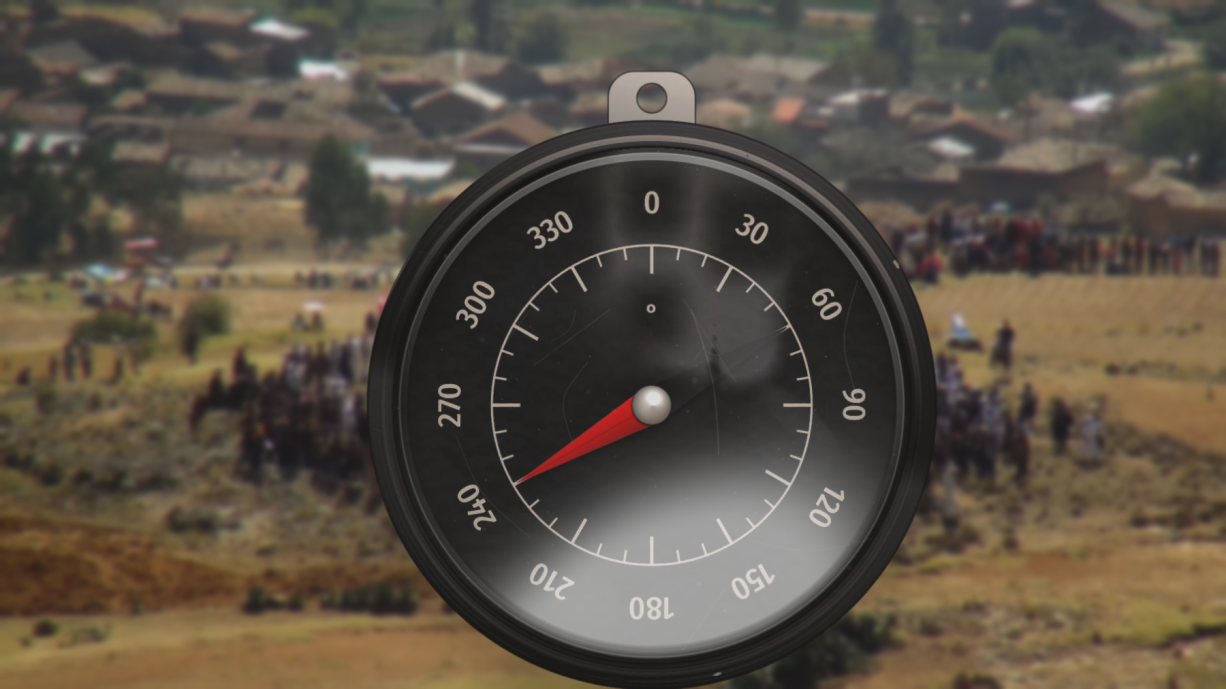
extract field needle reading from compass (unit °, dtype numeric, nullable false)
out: 240 °
